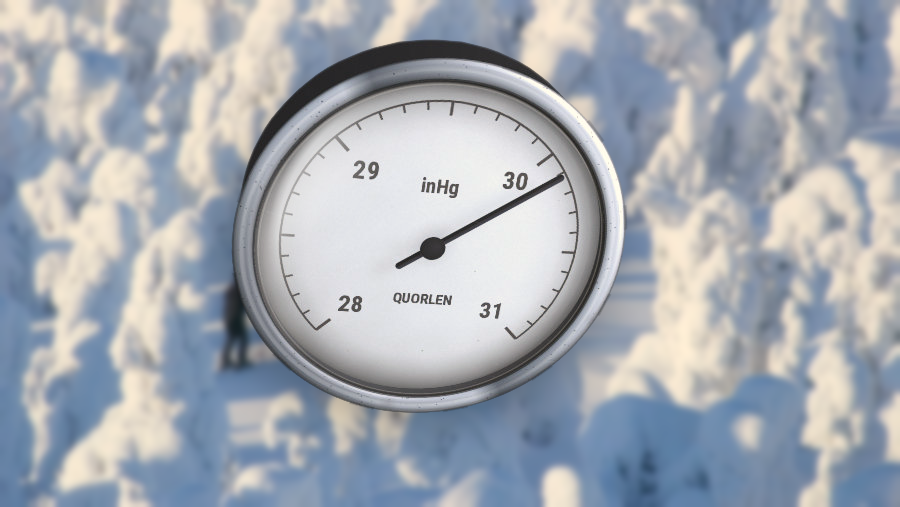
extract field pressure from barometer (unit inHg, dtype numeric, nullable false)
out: 30.1 inHg
